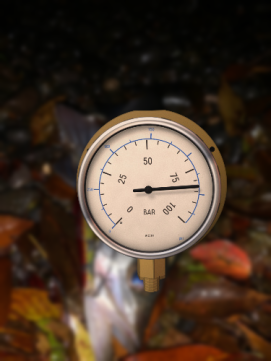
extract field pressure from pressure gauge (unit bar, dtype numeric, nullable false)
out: 82.5 bar
